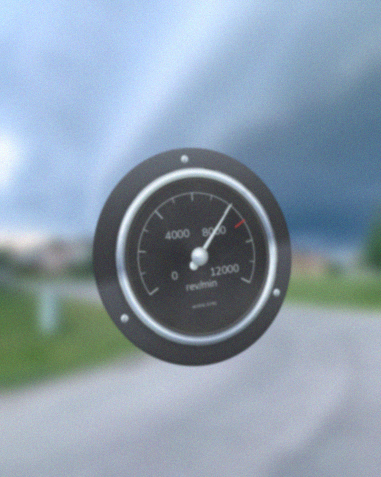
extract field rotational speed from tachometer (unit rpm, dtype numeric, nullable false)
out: 8000 rpm
